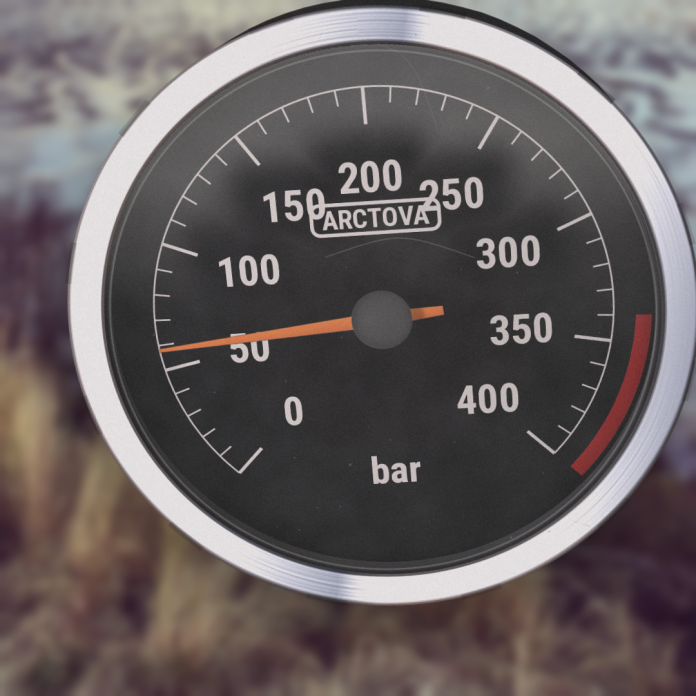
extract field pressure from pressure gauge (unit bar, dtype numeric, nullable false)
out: 60 bar
